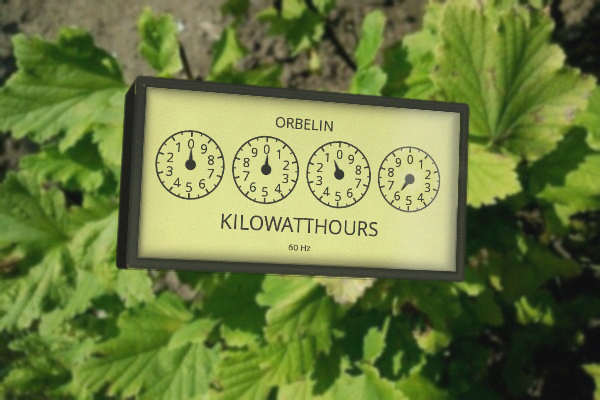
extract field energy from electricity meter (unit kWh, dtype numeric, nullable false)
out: 6 kWh
